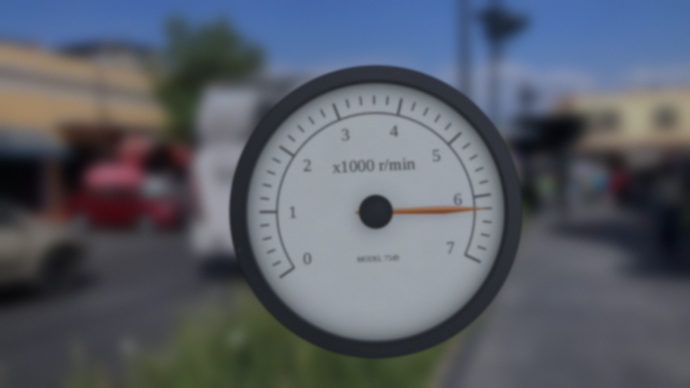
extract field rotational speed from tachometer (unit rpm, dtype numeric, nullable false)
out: 6200 rpm
